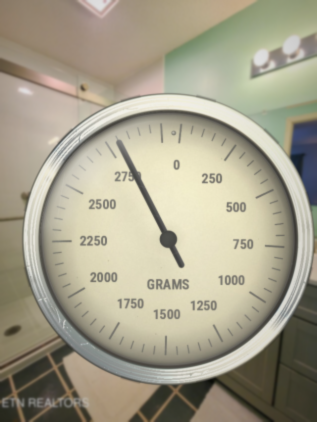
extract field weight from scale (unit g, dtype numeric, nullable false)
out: 2800 g
